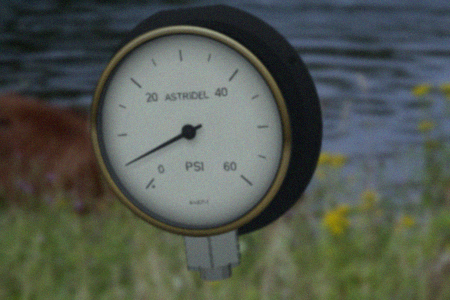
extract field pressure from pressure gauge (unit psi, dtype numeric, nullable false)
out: 5 psi
